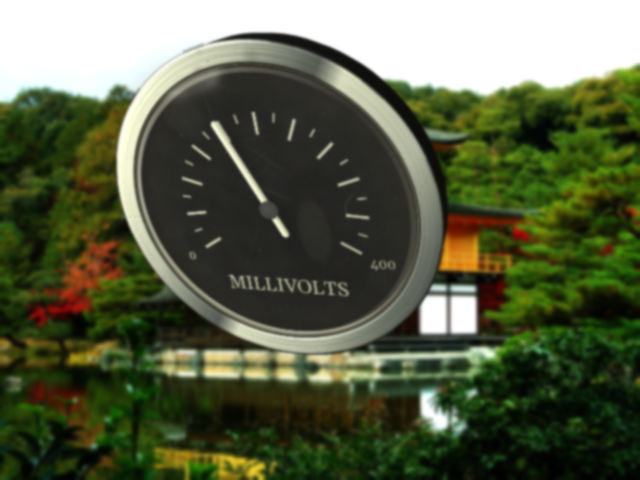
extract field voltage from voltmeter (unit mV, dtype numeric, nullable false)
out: 160 mV
